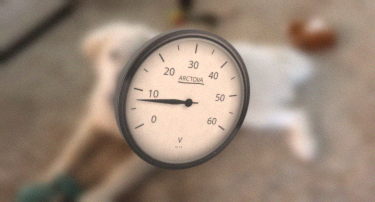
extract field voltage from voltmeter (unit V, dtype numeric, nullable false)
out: 7.5 V
